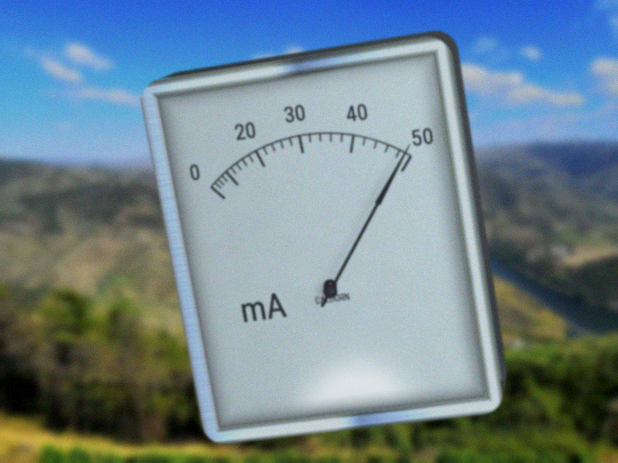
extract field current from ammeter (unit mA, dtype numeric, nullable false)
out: 49 mA
